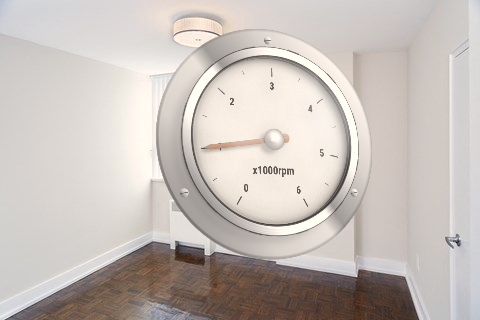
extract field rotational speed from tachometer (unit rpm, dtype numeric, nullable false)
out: 1000 rpm
